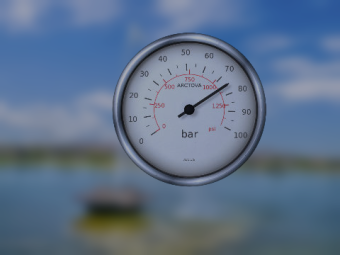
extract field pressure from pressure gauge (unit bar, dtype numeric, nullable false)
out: 75 bar
